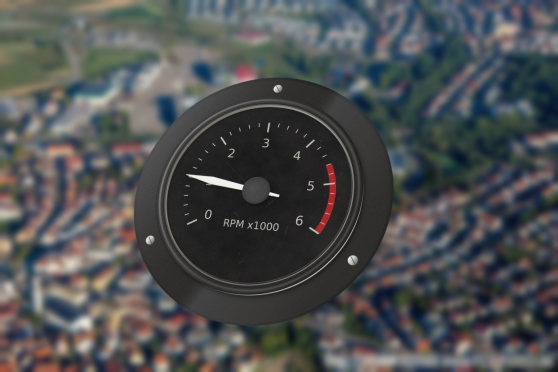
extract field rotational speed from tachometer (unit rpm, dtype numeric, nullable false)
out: 1000 rpm
